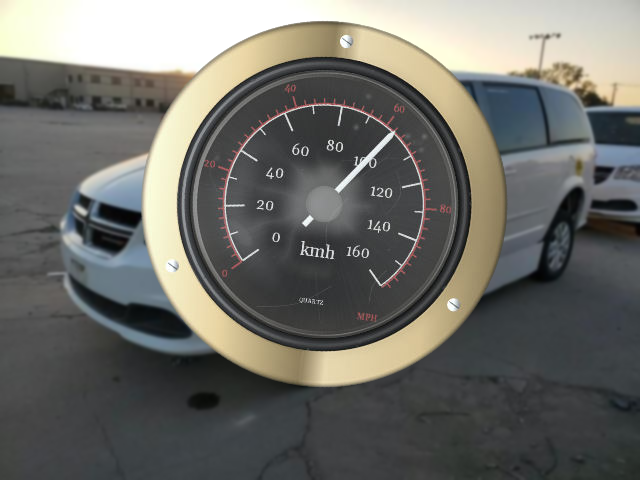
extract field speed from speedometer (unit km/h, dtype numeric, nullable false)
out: 100 km/h
